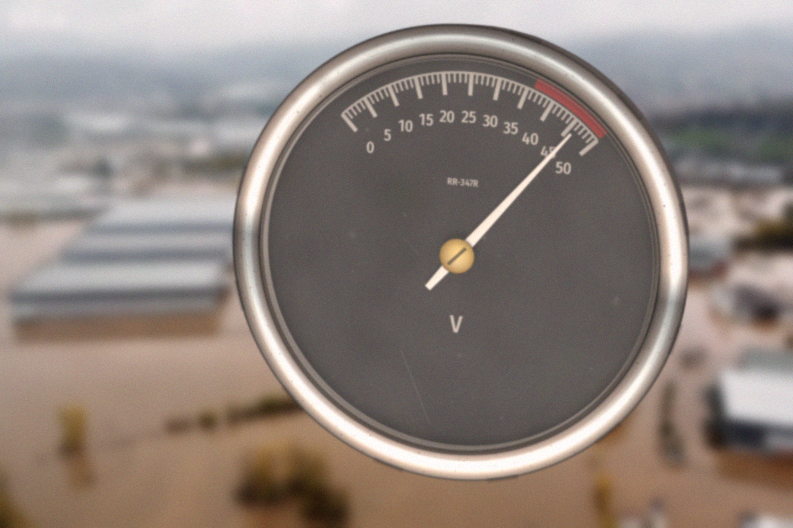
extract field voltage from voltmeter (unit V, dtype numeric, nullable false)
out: 46 V
